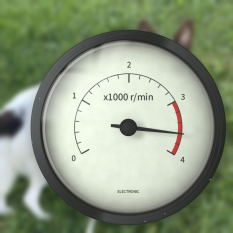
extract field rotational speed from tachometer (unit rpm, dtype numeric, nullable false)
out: 3600 rpm
